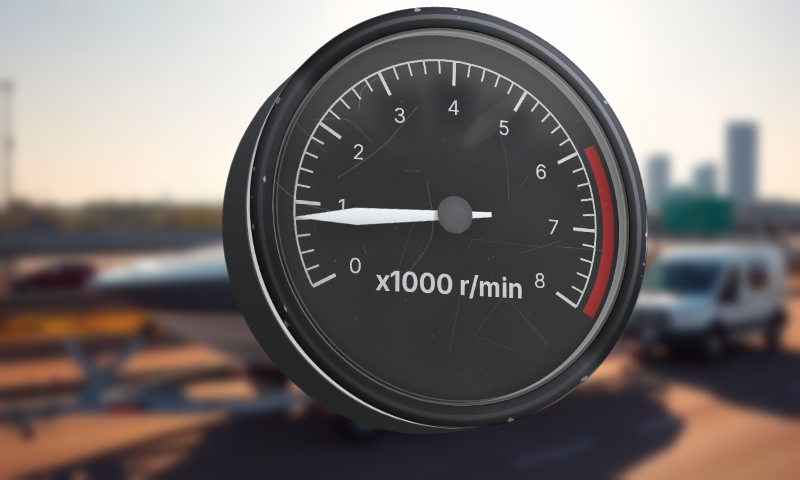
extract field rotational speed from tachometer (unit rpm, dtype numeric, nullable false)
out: 800 rpm
